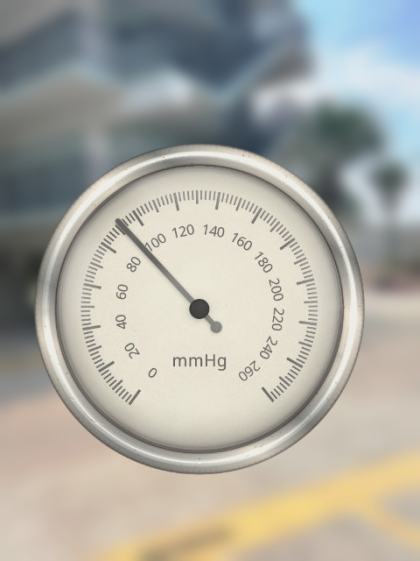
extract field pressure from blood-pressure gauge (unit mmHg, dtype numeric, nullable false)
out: 92 mmHg
